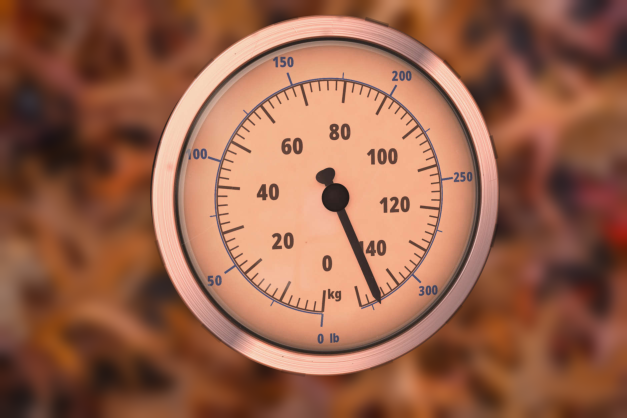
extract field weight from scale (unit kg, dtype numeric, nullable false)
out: 146 kg
